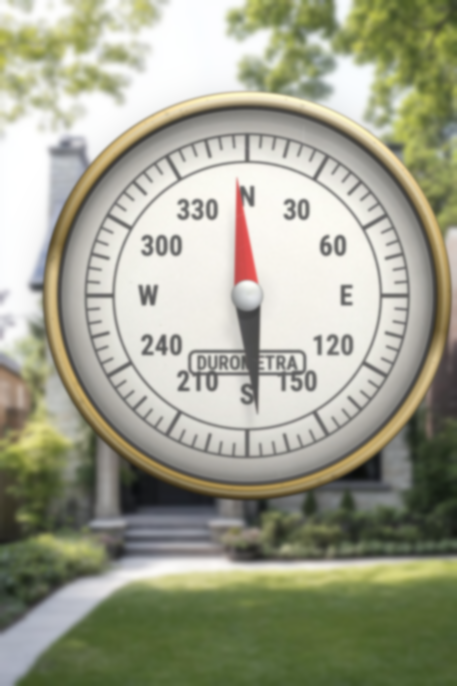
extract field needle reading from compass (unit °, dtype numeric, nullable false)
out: 355 °
